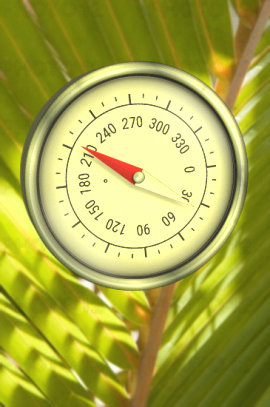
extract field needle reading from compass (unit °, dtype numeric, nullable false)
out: 215 °
